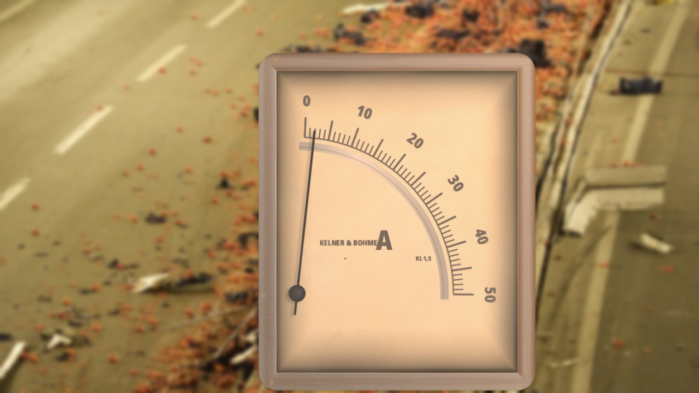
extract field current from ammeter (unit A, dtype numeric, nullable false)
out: 2 A
